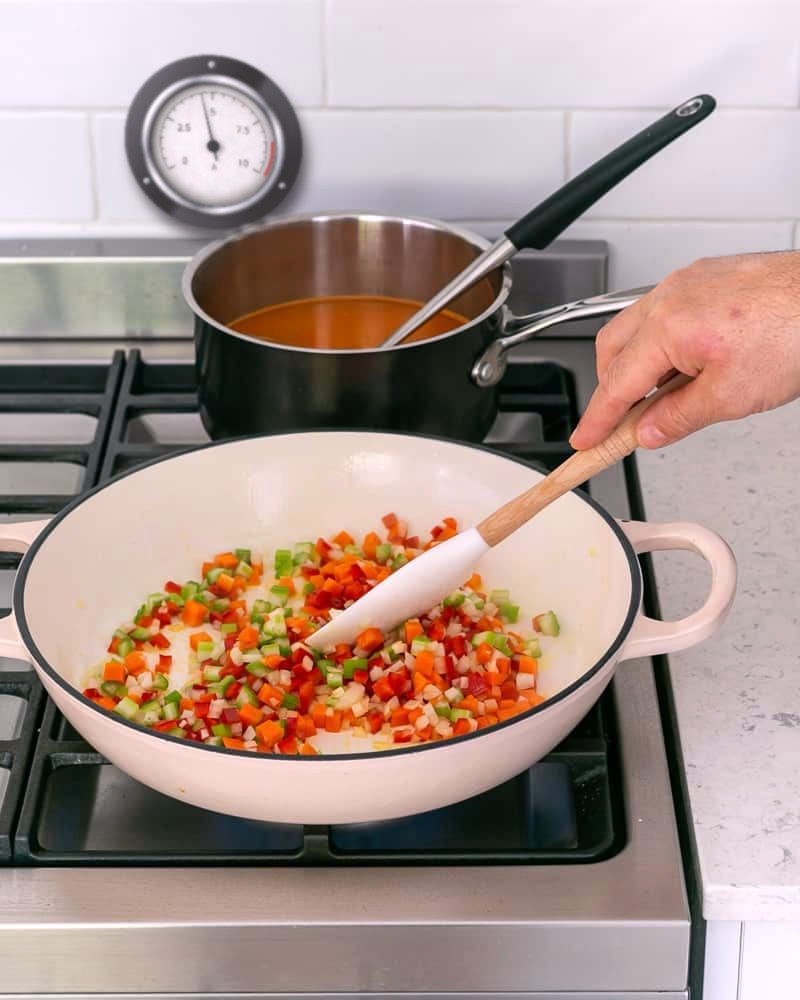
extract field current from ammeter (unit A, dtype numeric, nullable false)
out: 4.5 A
